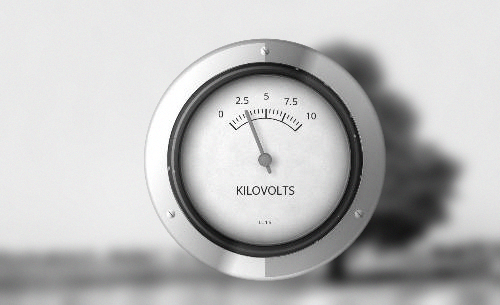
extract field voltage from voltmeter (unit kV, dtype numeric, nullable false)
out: 2.5 kV
